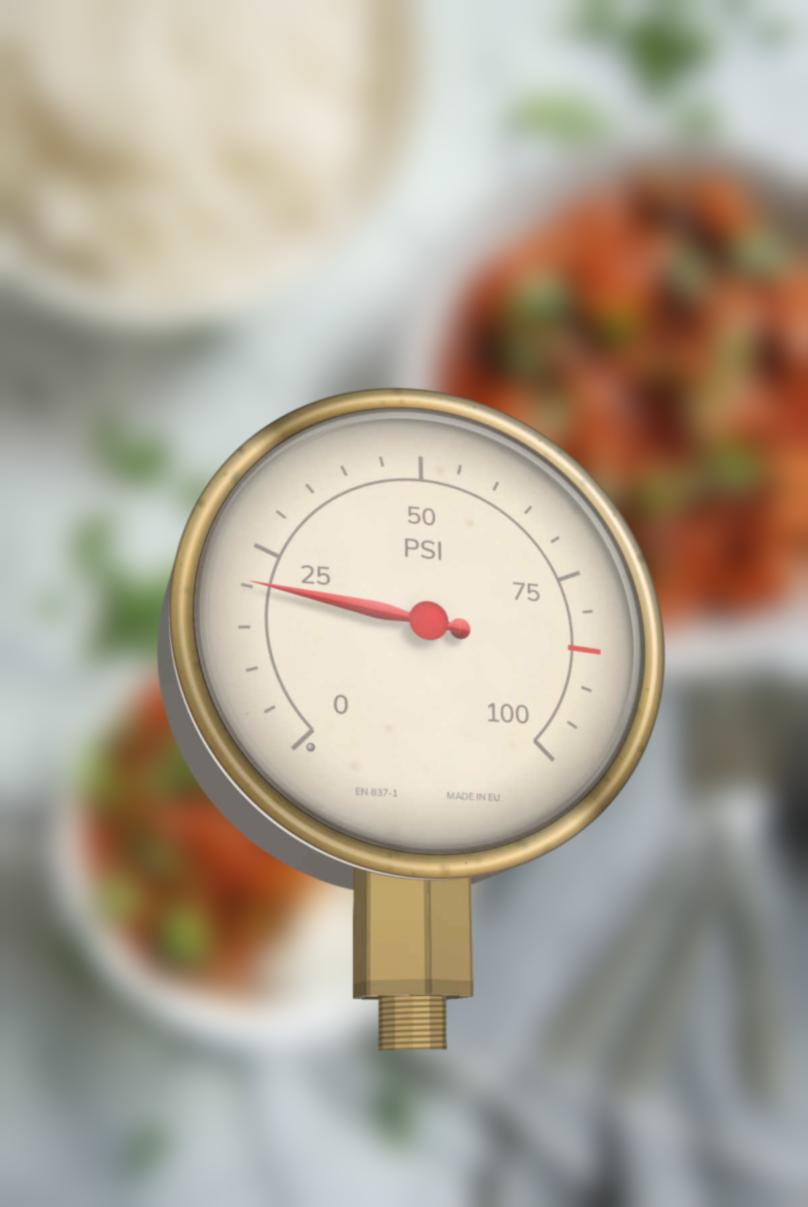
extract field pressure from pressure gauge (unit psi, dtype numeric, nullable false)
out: 20 psi
